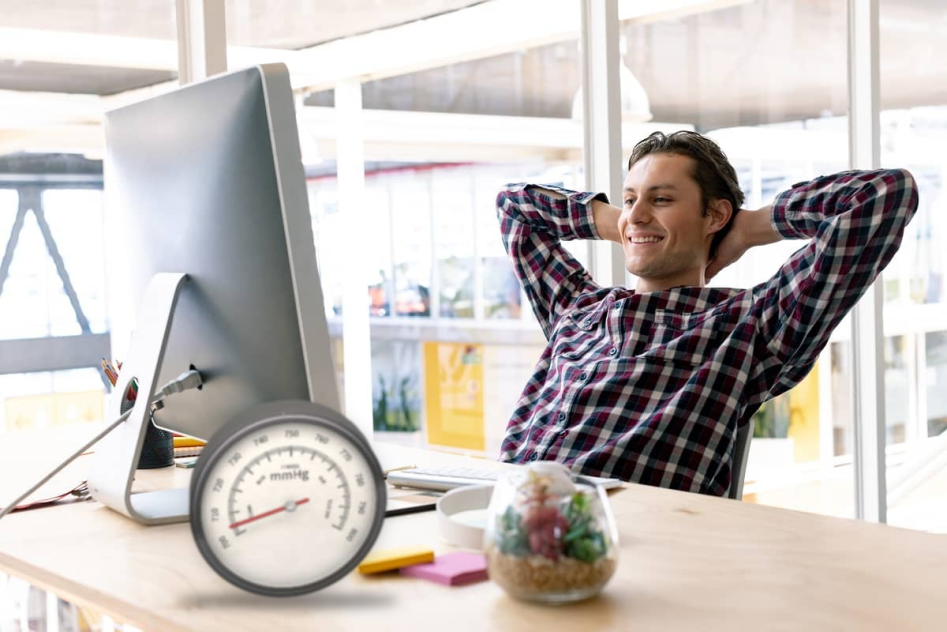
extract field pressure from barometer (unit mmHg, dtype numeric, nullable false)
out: 705 mmHg
